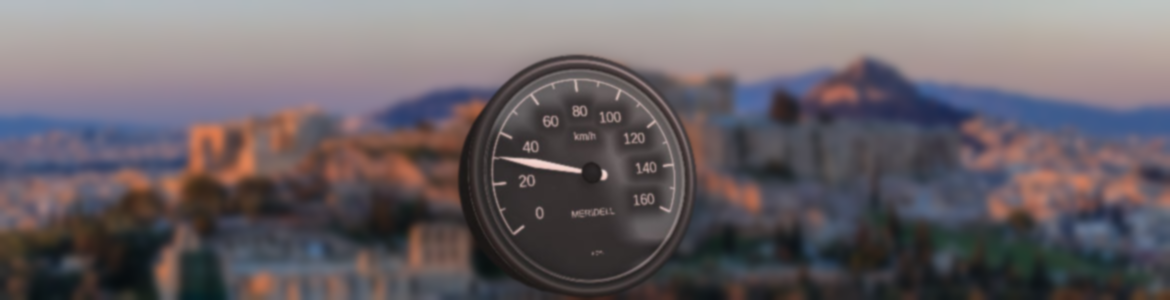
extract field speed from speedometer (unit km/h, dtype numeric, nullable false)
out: 30 km/h
